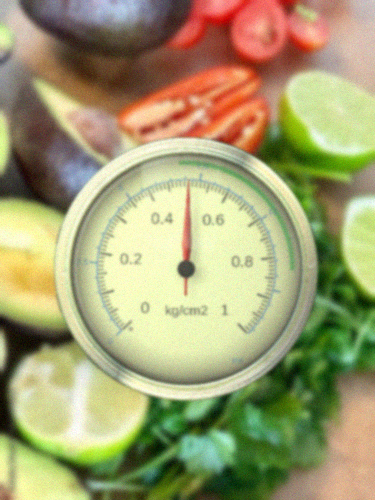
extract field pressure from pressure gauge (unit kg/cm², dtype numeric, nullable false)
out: 0.5 kg/cm²
